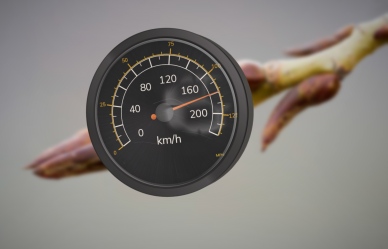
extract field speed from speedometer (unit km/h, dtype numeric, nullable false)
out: 180 km/h
